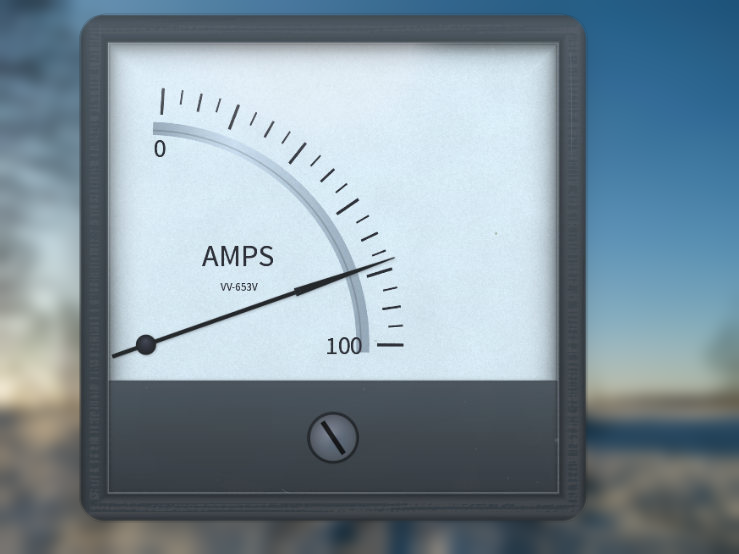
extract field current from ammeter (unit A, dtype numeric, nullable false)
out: 77.5 A
